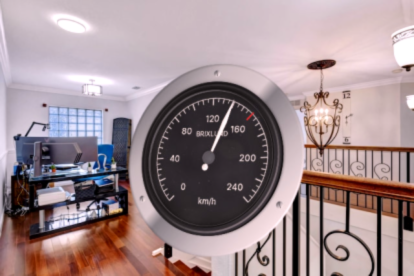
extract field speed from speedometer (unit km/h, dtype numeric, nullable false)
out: 140 km/h
